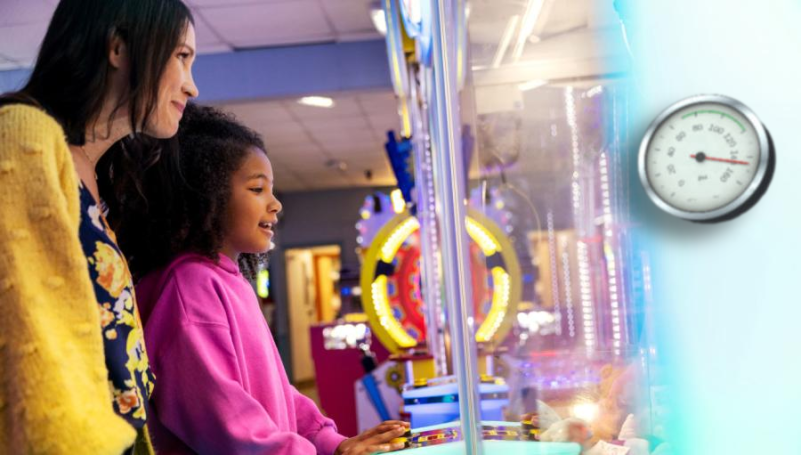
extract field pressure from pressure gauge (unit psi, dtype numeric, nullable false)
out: 145 psi
